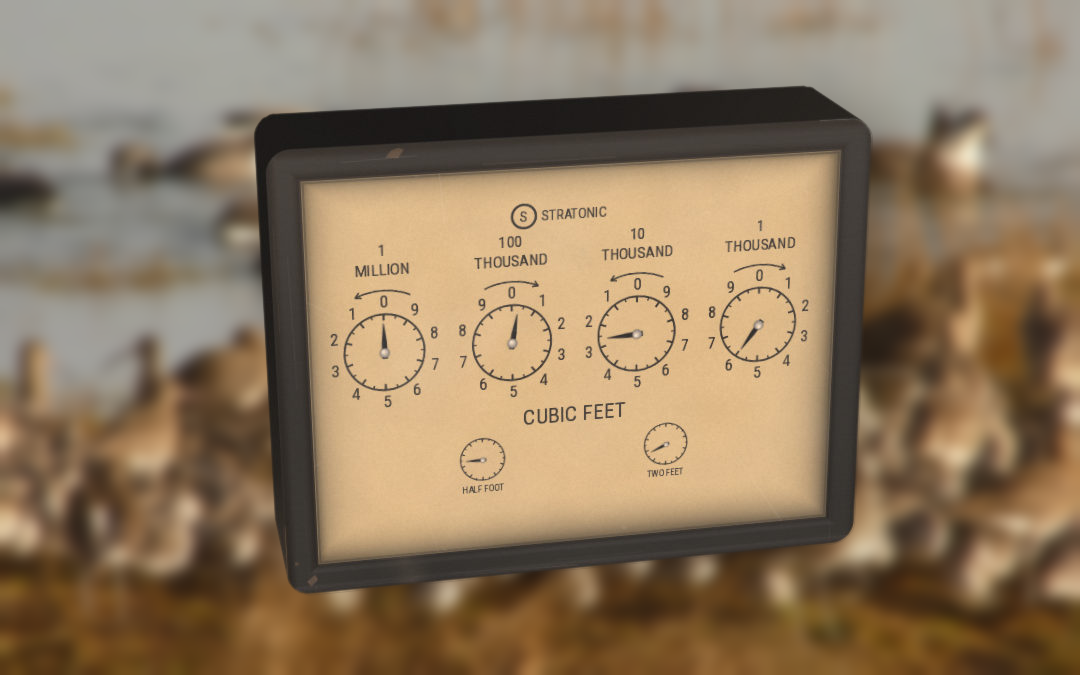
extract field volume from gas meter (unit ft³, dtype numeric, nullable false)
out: 2600 ft³
